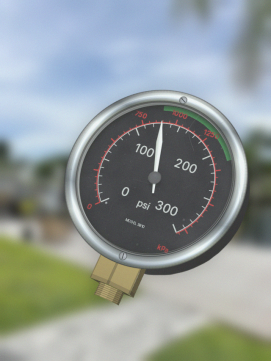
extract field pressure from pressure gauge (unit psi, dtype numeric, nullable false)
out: 130 psi
